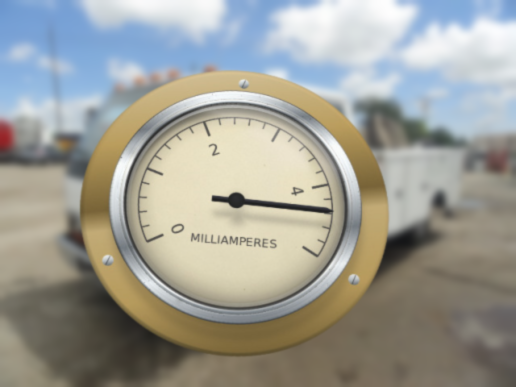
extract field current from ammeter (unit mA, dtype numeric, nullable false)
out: 4.4 mA
